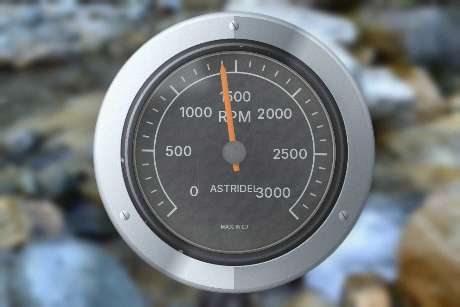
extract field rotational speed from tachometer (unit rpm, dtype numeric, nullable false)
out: 1400 rpm
